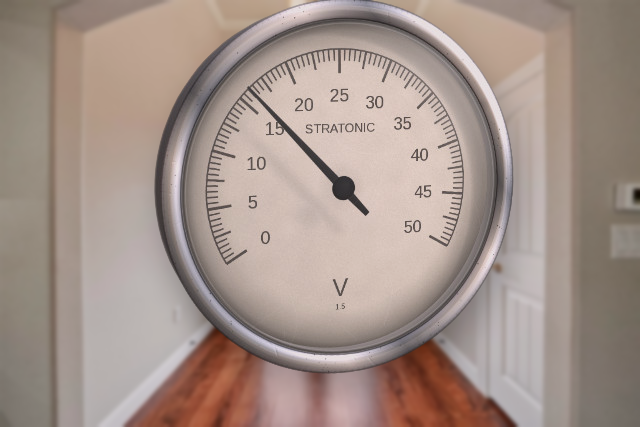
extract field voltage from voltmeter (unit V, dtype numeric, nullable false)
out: 16 V
